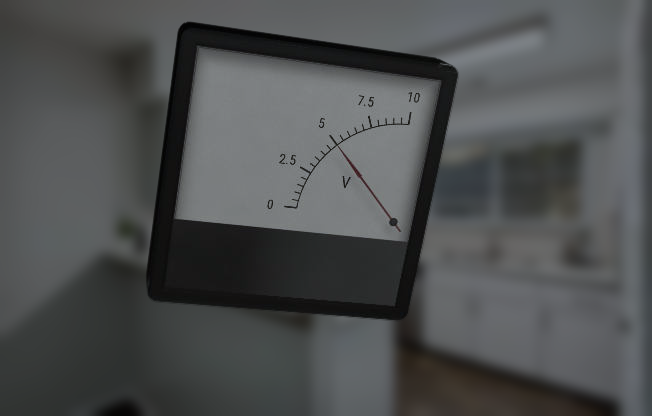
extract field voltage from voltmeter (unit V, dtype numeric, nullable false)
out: 5 V
